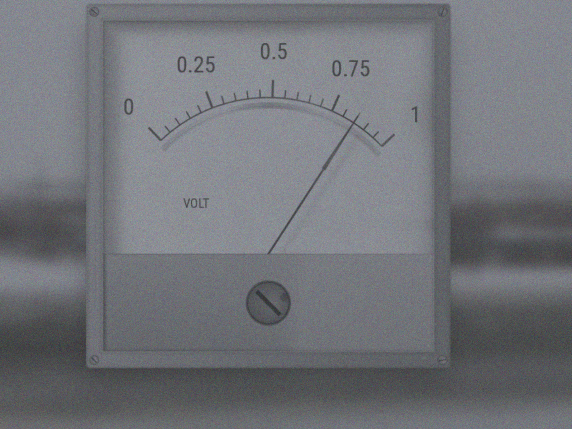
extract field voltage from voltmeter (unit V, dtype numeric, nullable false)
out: 0.85 V
